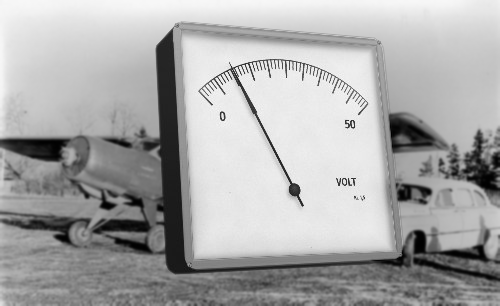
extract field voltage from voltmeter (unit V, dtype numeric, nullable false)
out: 10 V
